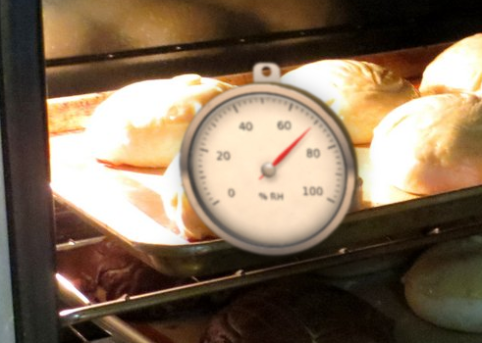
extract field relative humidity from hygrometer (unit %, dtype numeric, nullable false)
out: 70 %
